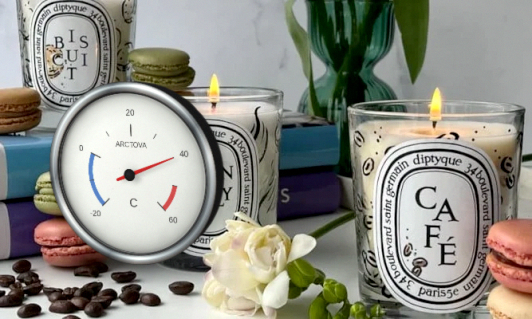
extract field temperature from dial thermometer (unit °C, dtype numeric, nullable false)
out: 40 °C
